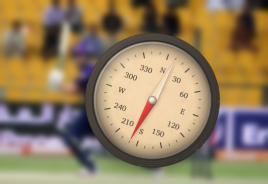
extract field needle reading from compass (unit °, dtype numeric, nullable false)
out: 190 °
